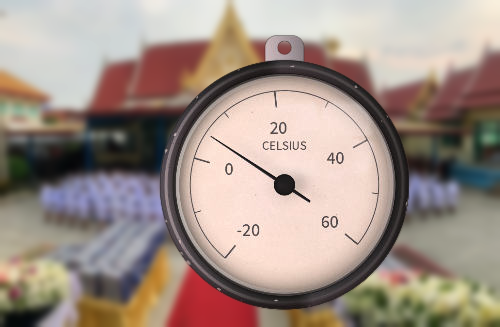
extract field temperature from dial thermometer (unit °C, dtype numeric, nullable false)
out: 5 °C
